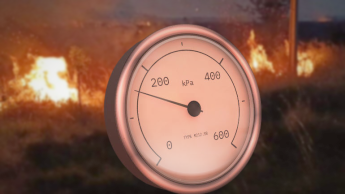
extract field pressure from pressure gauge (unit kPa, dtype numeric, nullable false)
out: 150 kPa
